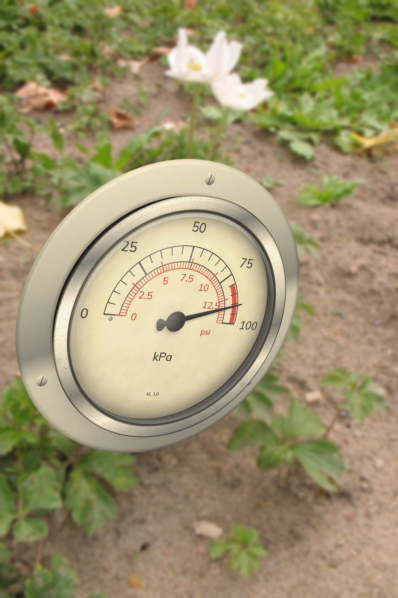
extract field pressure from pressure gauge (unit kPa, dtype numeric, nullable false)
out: 90 kPa
